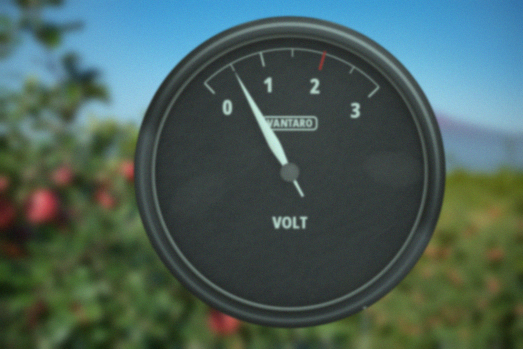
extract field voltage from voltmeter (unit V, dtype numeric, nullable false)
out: 0.5 V
